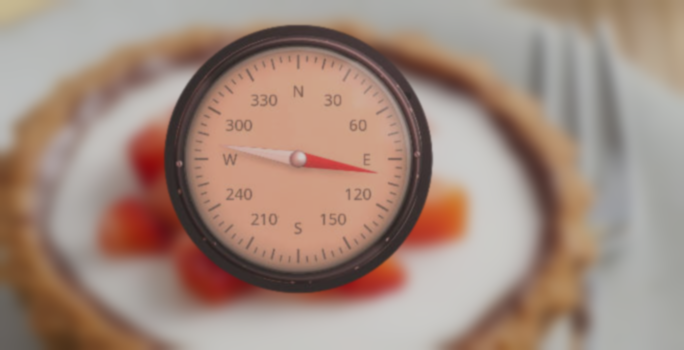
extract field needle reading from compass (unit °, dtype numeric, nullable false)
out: 100 °
